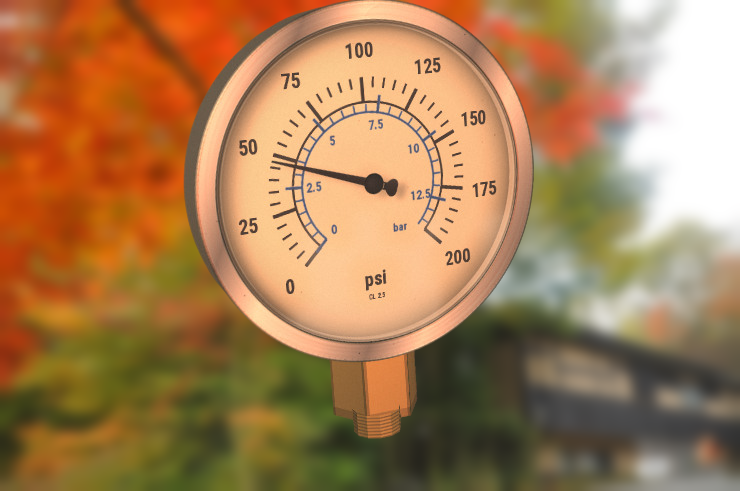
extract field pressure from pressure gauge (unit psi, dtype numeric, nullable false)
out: 47.5 psi
